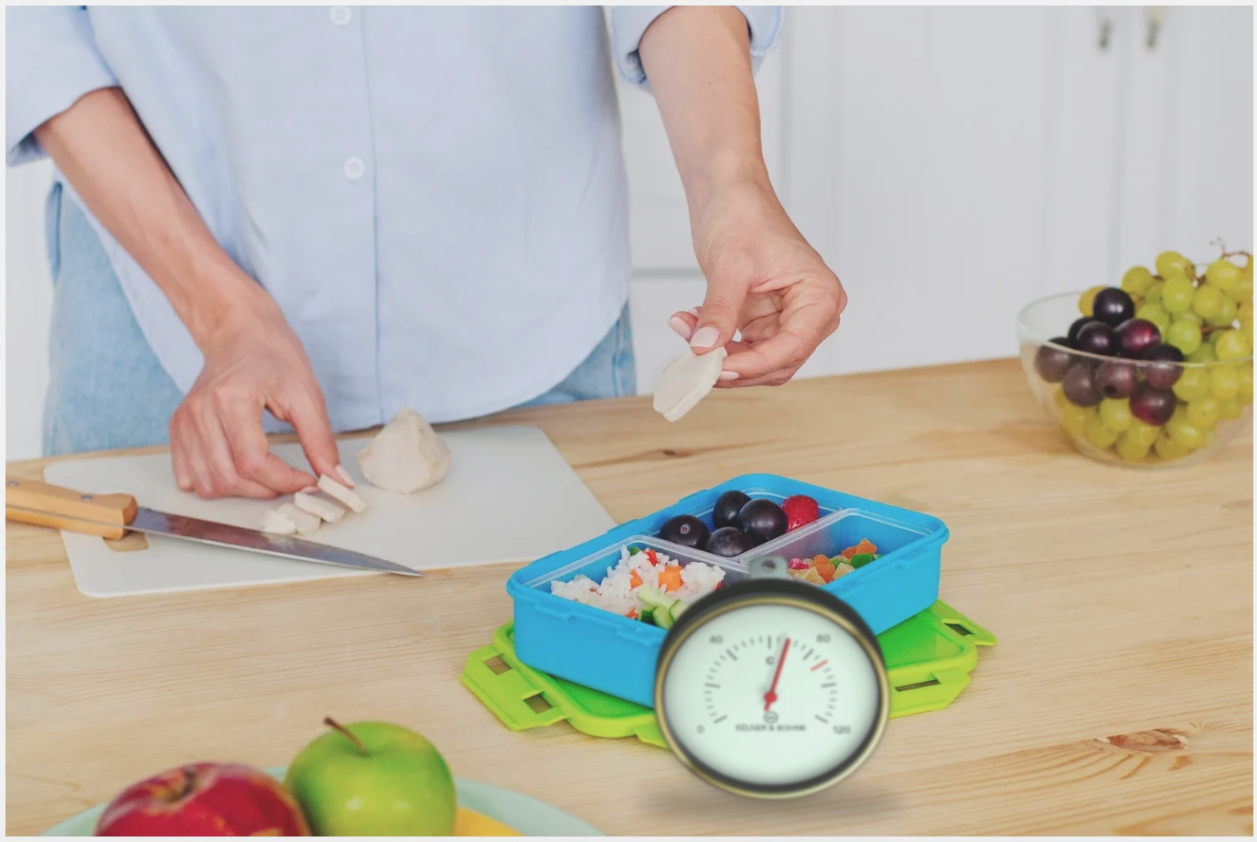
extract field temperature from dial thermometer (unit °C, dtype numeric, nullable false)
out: 68 °C
